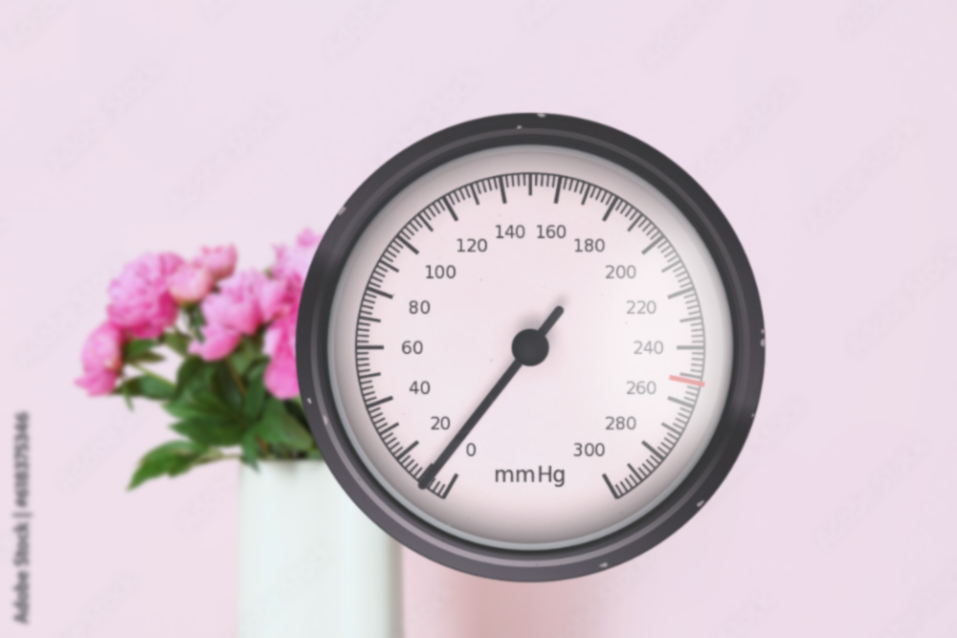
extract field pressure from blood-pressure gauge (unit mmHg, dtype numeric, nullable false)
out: 8 mmHg
